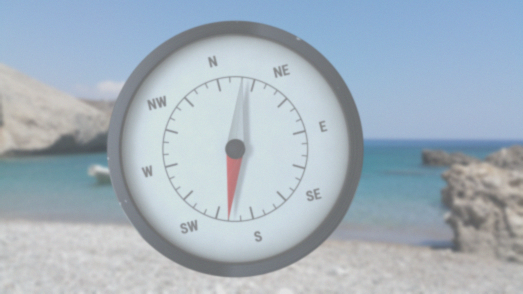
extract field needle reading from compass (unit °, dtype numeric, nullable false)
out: 200 °
